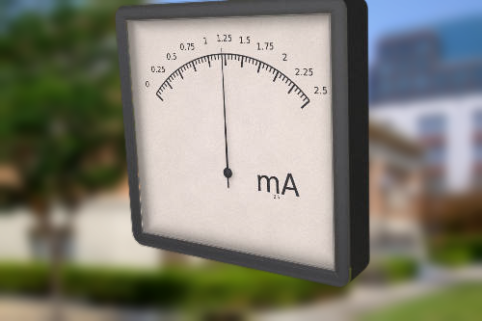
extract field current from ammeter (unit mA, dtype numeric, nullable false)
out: 1.25 mA
